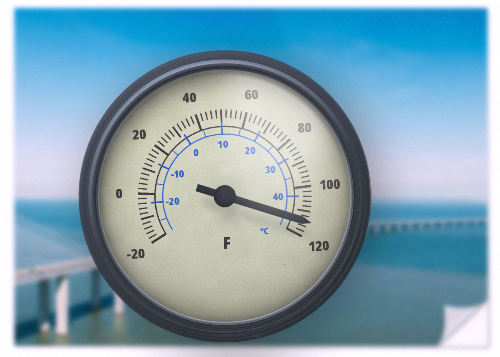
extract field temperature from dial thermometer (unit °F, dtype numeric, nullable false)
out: 114 °F
